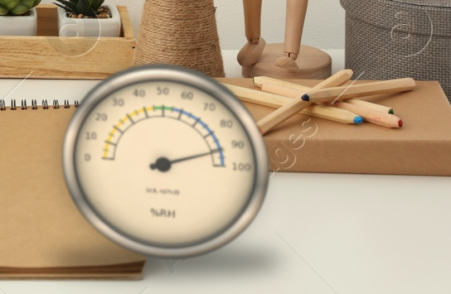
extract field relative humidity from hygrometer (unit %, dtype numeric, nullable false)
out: 90 %
